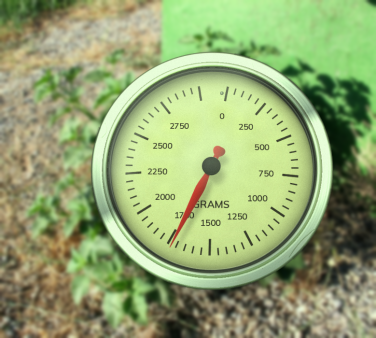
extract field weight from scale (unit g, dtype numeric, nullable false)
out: 1725 g
